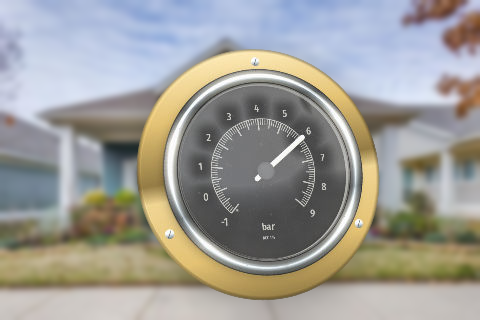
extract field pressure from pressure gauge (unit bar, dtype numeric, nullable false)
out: 6 bar
